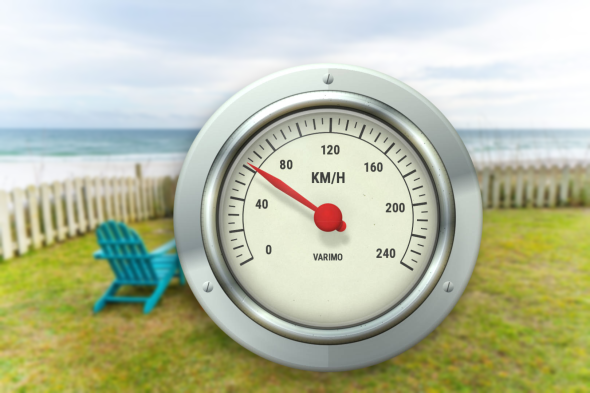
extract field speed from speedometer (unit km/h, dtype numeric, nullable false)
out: 62.5 km/h
